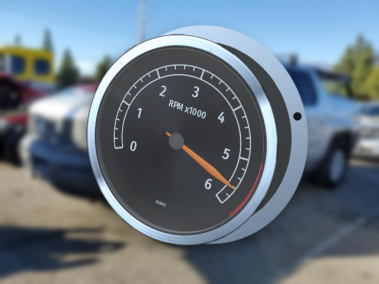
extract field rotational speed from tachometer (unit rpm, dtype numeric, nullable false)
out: 5600 rpm
